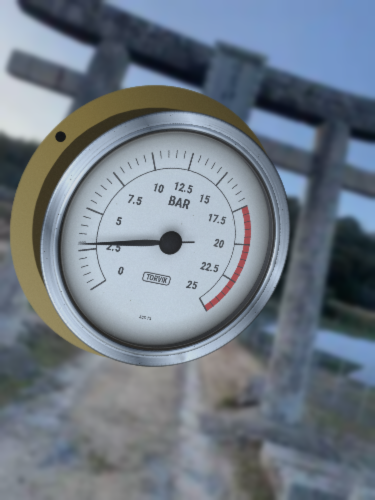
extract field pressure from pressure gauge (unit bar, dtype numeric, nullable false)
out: 3 bar
